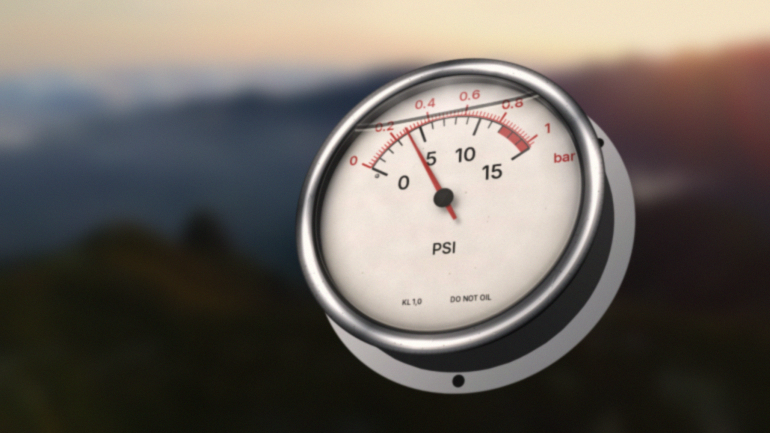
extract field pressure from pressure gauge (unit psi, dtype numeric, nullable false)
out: 4 psi
